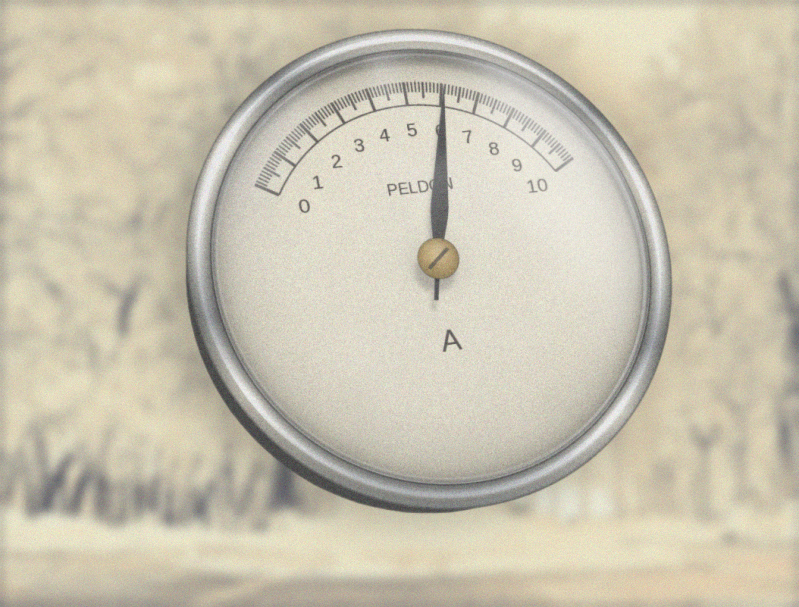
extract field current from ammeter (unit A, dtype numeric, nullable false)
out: 6 A
